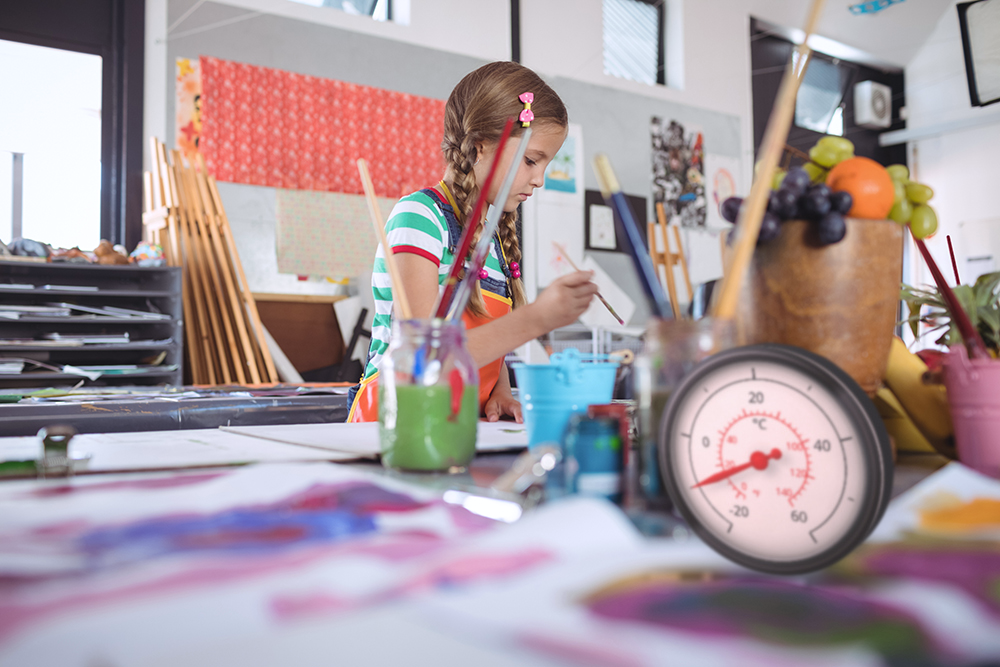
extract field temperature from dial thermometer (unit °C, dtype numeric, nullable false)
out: -10 °C
